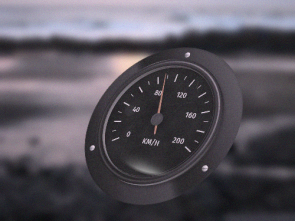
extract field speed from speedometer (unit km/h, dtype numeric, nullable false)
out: 90 km/h
